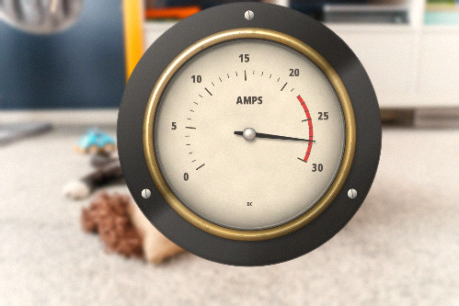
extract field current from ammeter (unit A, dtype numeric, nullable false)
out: 27.5 A
